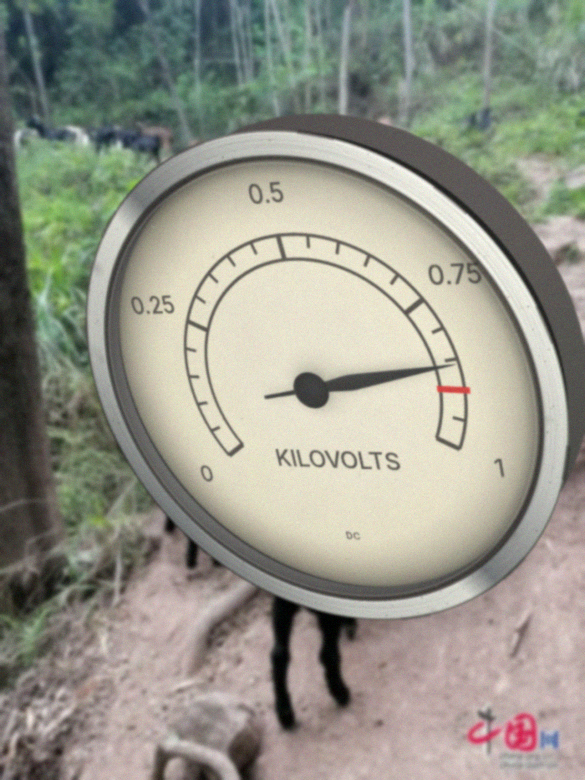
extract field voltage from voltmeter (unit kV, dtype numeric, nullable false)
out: 0.85 kV
